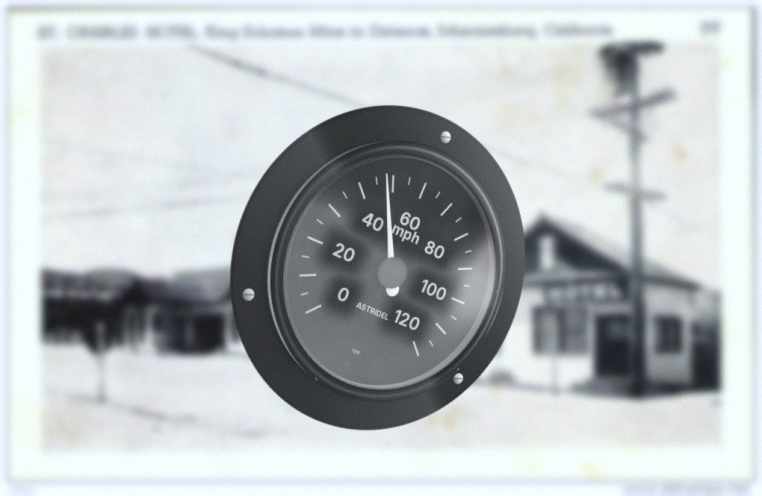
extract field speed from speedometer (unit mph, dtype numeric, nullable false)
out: 47.5 mph
